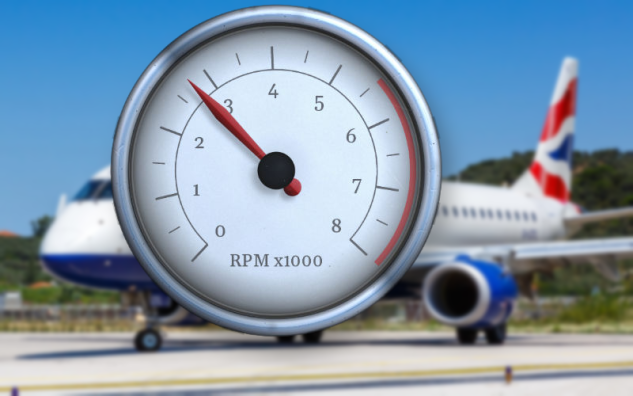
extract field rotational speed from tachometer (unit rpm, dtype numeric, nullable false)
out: 2750 rpm
